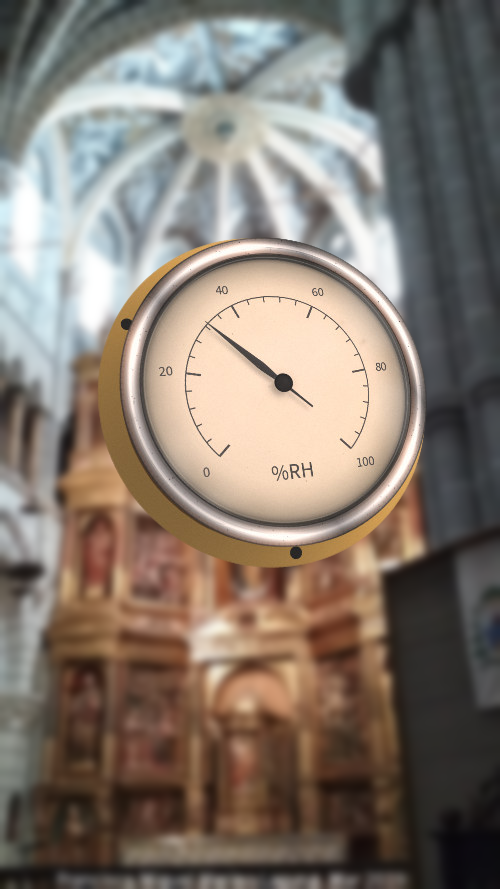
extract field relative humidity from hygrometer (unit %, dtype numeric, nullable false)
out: 32 %
